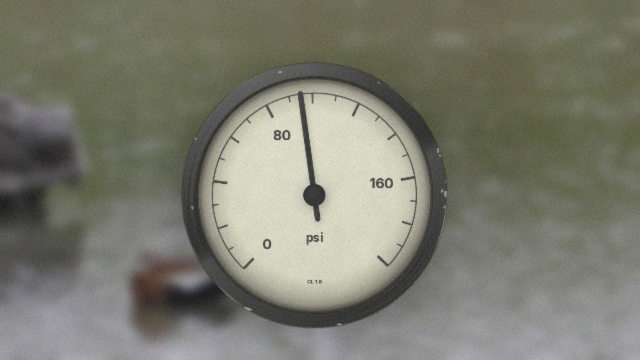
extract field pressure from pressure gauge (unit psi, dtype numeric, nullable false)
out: 95 psi
